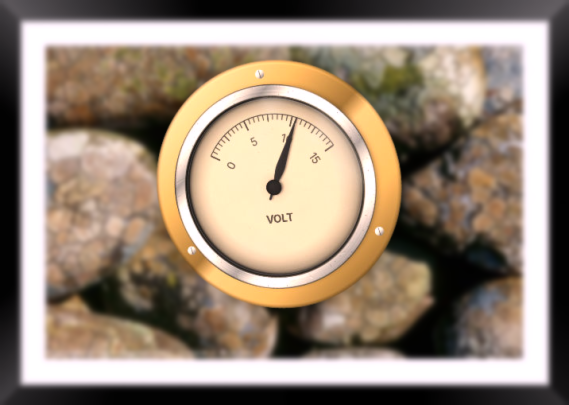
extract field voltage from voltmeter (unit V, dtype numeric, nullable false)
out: 10.5 V
